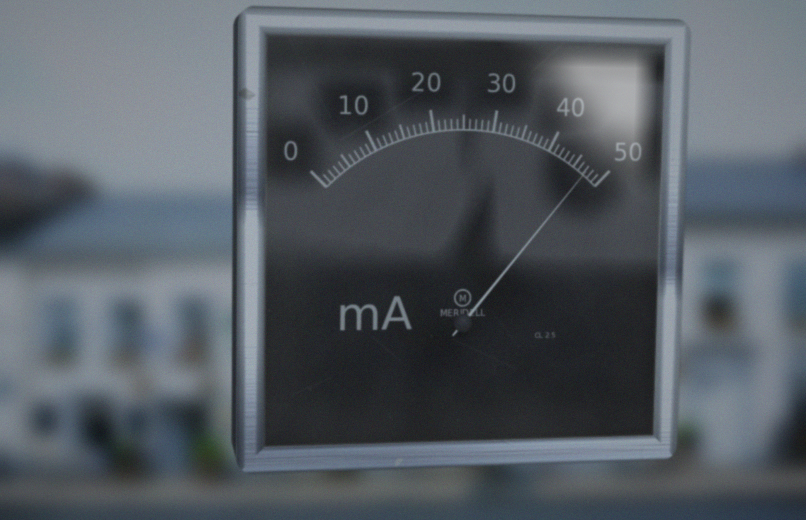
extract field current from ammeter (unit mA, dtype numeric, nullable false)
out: 47 mA
